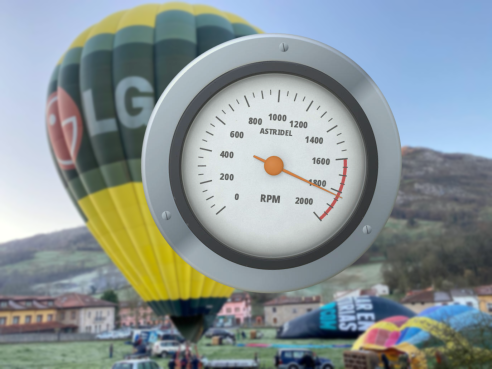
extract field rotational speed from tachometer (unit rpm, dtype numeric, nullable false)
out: 1825 rpm
